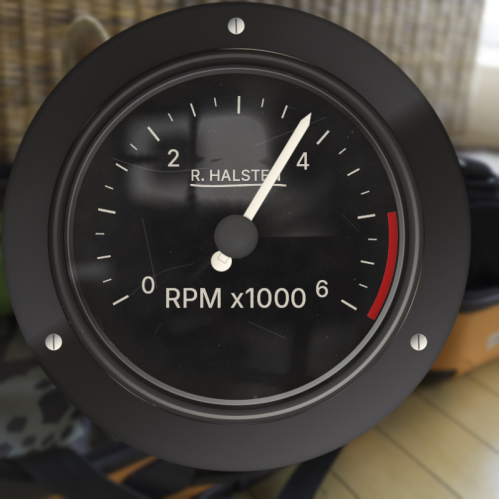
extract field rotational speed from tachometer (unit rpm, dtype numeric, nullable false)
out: 3750 rpm
